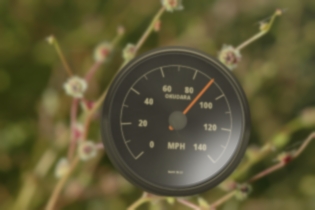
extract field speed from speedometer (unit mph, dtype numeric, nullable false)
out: 90 mph
